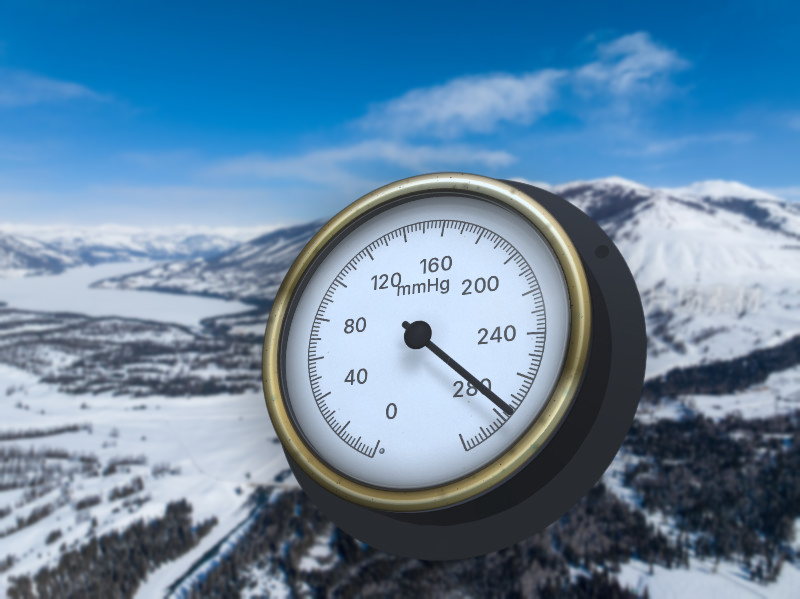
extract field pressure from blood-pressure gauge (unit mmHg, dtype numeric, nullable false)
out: 276 mmHg
